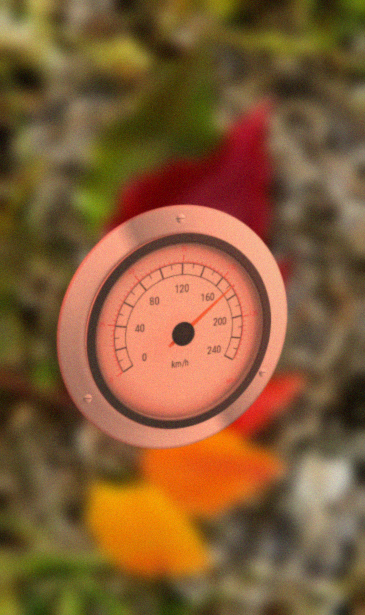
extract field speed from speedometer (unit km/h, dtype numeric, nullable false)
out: 170 km/h
